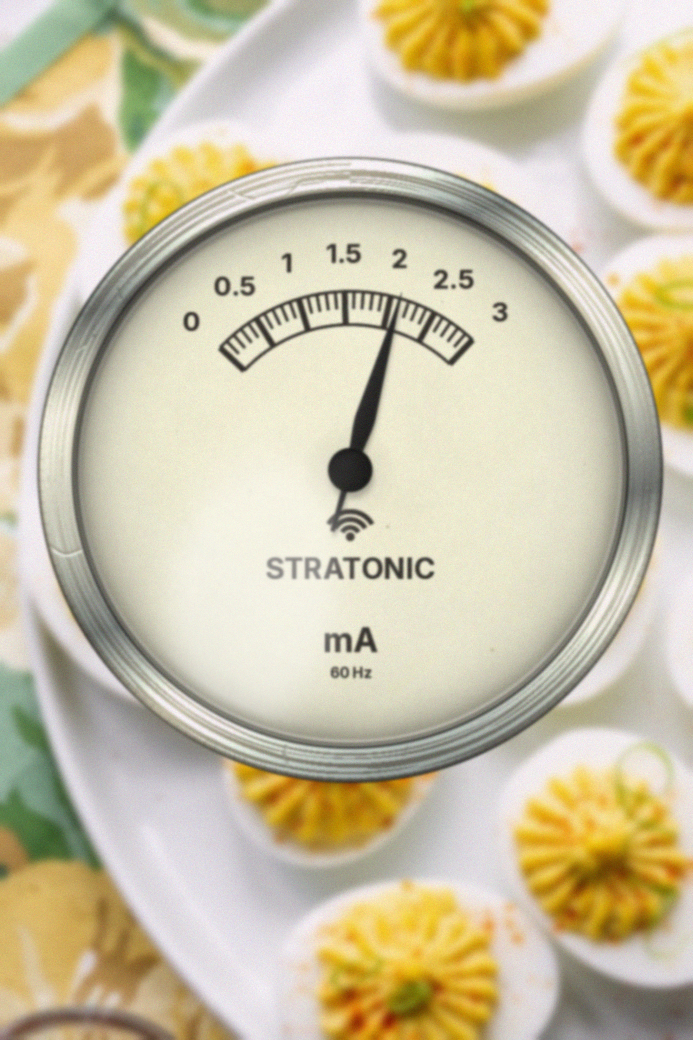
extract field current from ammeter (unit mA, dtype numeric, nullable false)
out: 2.1 mA
